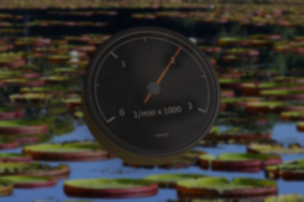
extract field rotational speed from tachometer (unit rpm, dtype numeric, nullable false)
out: 2000 rpm
